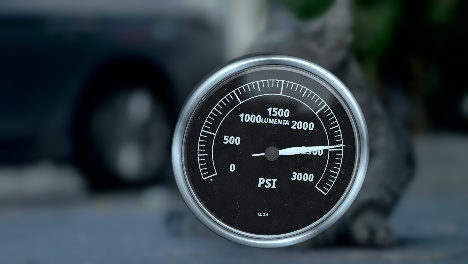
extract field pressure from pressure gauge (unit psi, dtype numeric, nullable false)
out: 2450 psi
